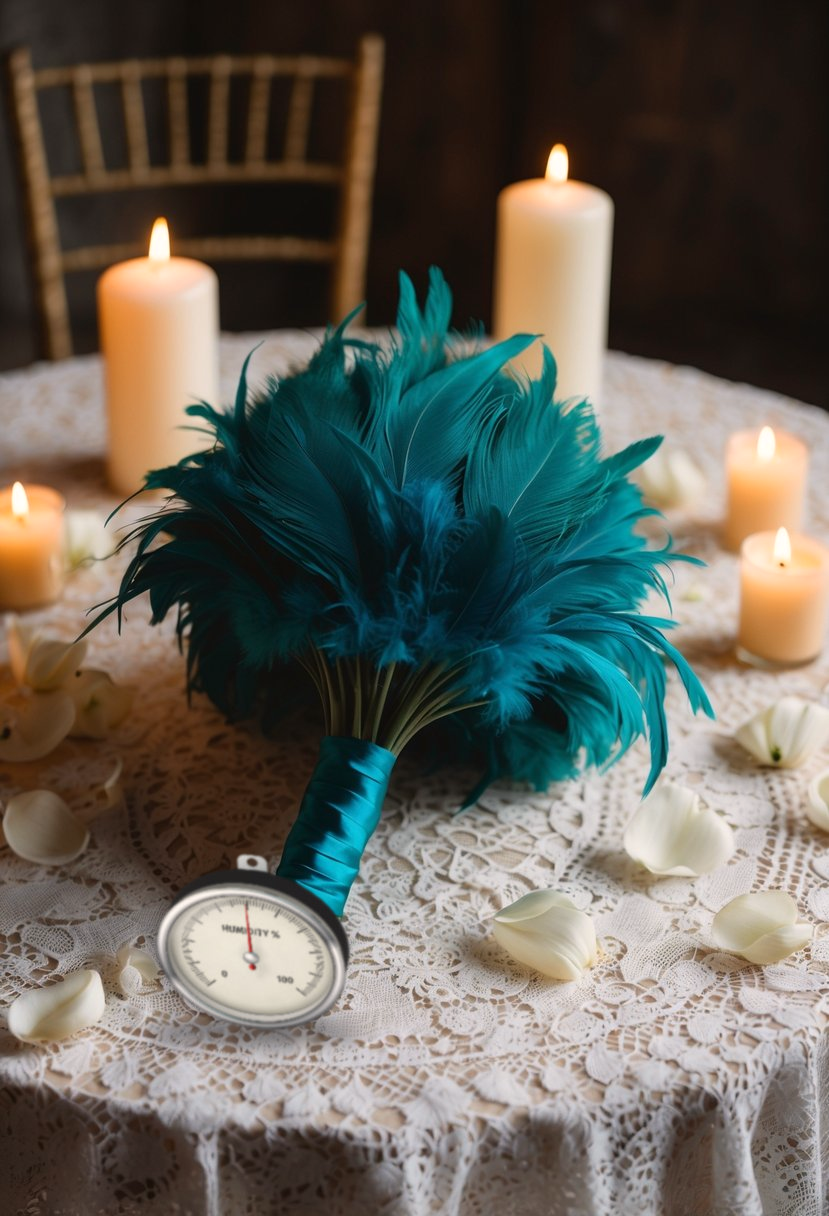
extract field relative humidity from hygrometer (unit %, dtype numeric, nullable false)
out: 50 %
